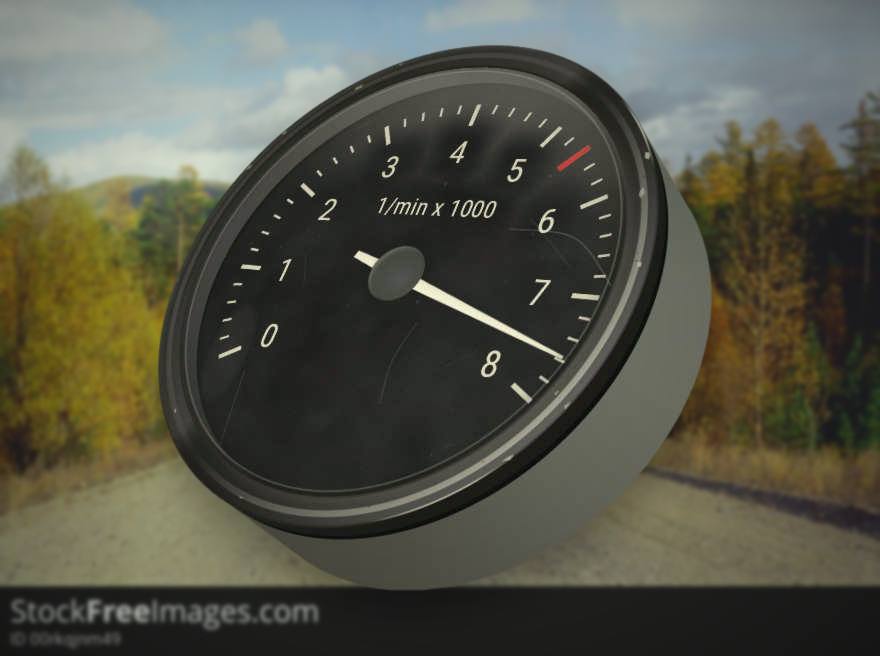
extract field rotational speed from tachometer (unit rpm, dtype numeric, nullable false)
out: 7600 rpm
